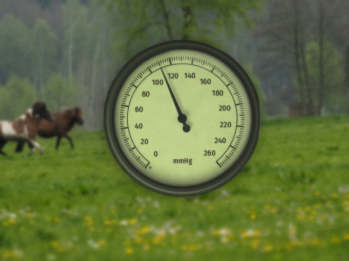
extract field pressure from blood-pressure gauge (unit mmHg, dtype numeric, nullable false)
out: 110 mmHg
